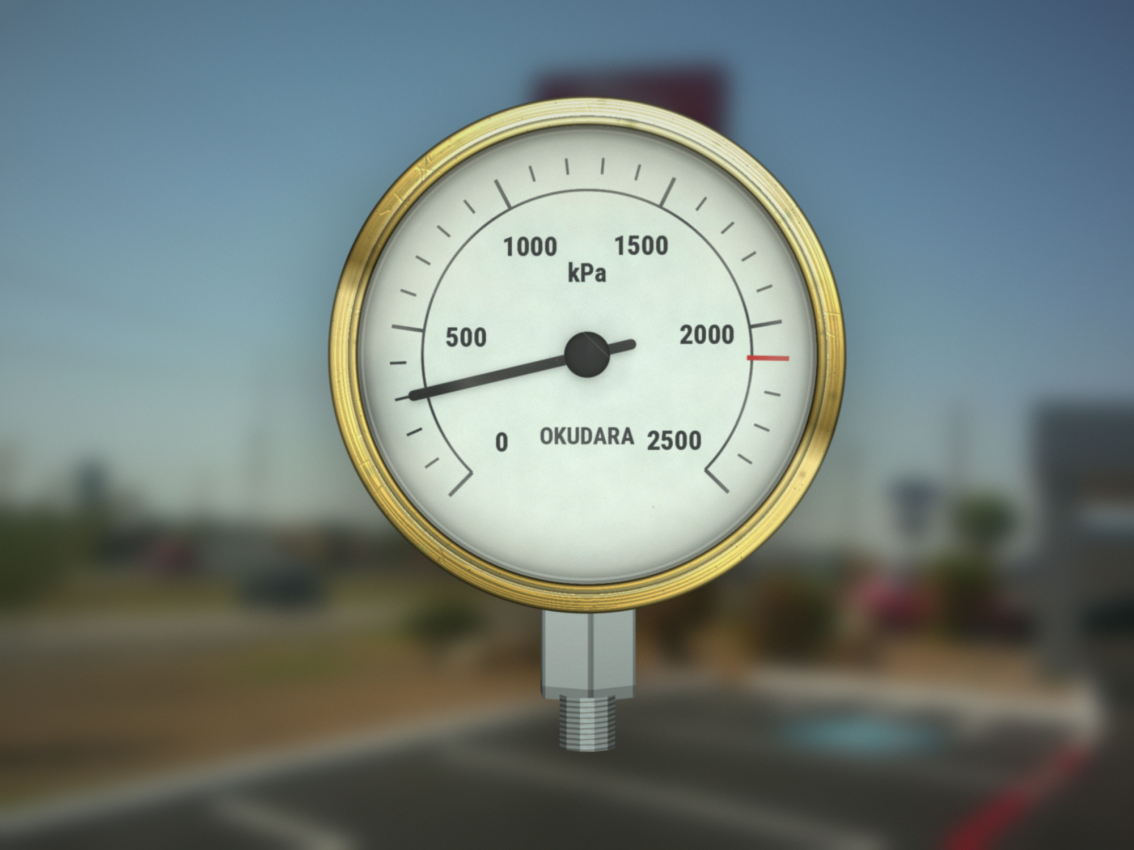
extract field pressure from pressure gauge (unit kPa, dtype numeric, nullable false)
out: 300 kPa
